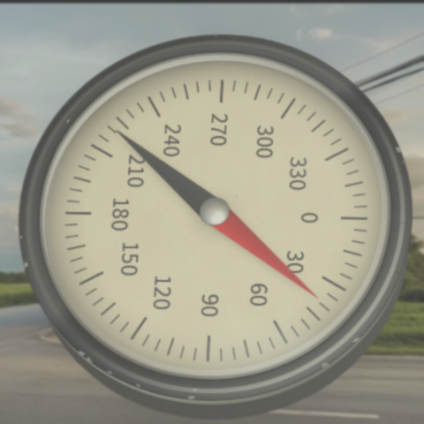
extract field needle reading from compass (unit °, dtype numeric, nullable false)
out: 40 °
